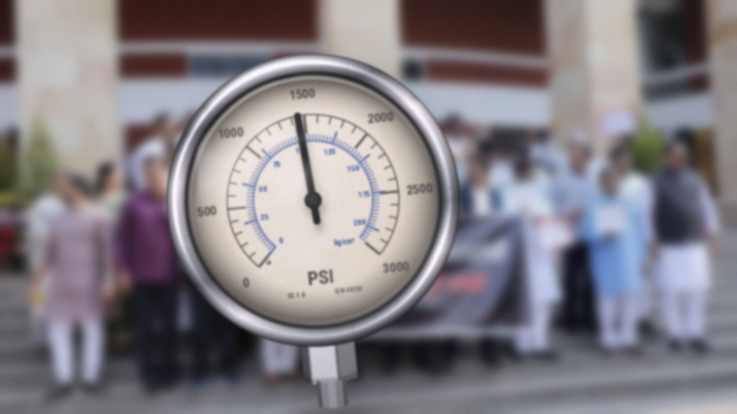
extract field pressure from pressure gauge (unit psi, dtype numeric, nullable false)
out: 1450 psi
